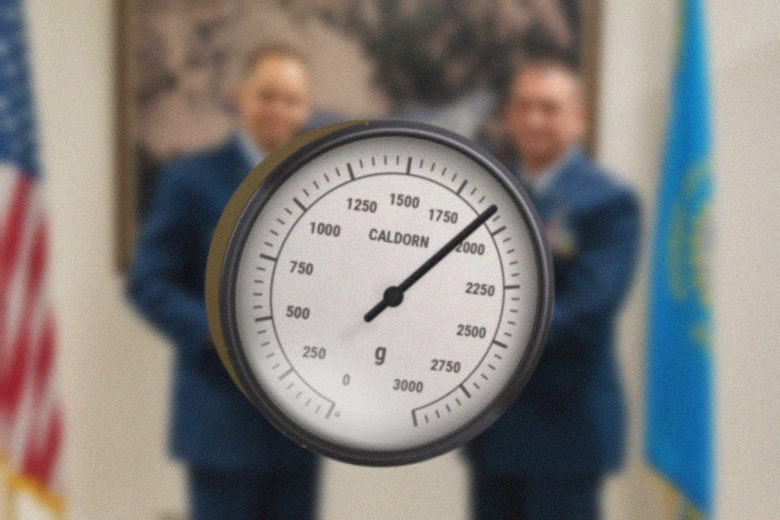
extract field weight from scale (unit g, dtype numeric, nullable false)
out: 1900 g
